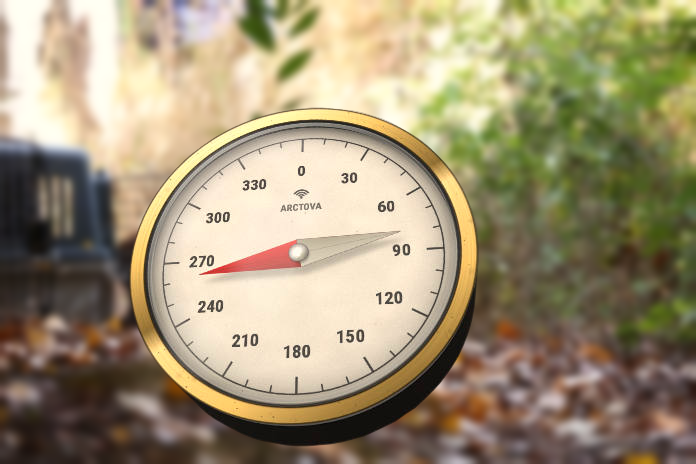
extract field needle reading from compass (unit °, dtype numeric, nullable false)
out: 260 °
